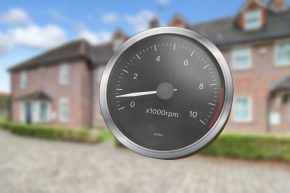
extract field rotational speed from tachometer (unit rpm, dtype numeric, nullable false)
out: 600 rpm
